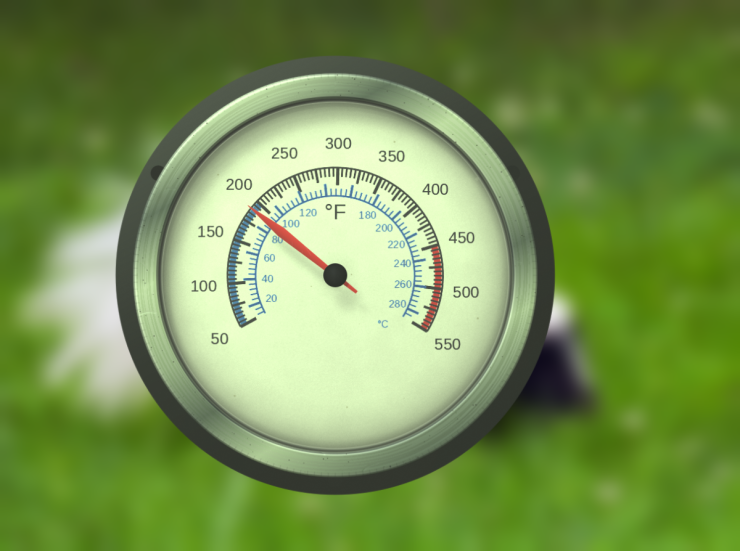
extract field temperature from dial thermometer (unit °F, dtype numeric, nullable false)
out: 190 °F
